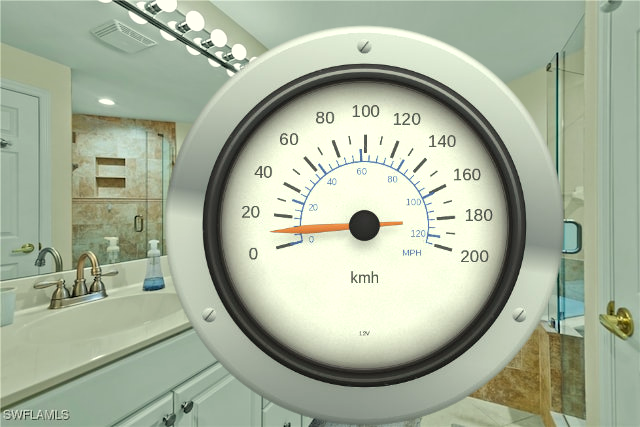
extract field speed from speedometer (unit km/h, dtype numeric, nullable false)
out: 10 km/h
